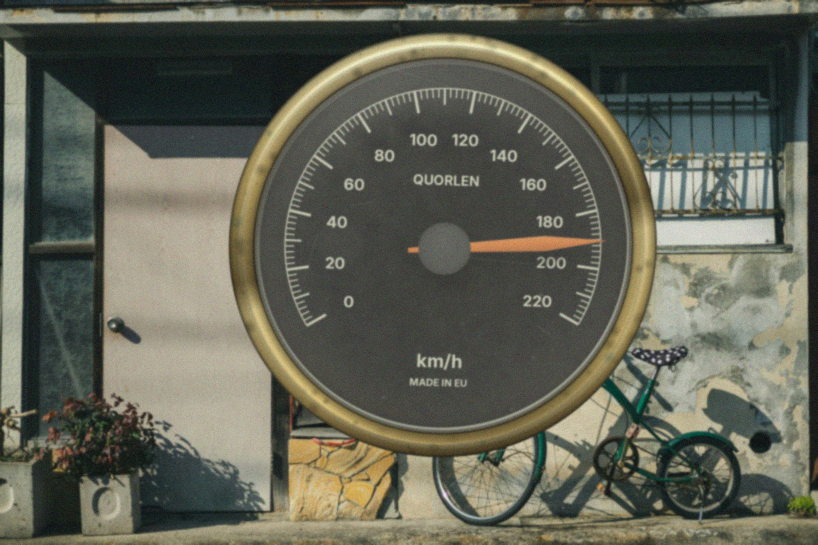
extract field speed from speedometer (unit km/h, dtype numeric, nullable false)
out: 190 km/h
